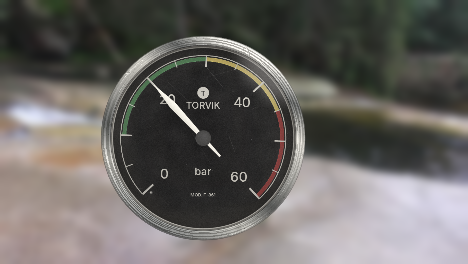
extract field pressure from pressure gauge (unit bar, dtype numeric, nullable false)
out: 20 bar
